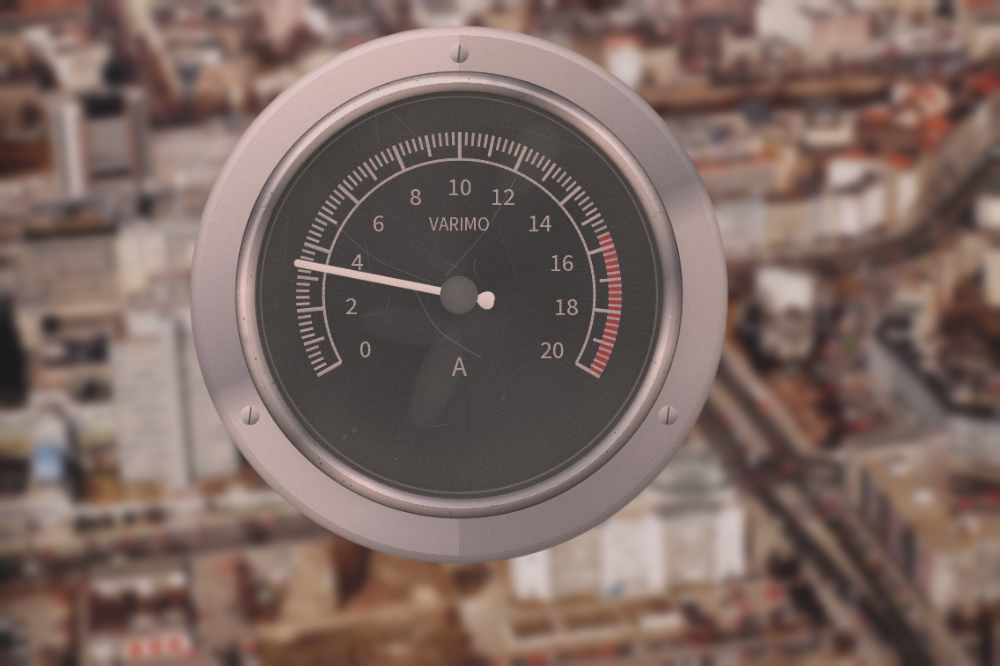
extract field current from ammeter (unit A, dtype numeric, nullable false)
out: 3.4 A
